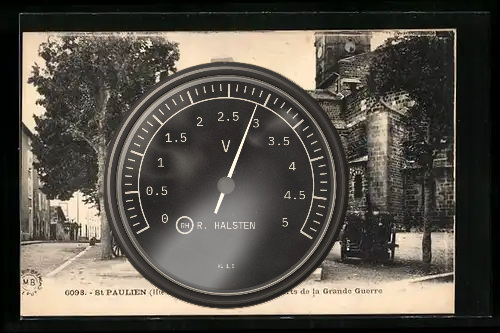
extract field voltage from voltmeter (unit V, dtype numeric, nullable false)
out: 2.9 V
